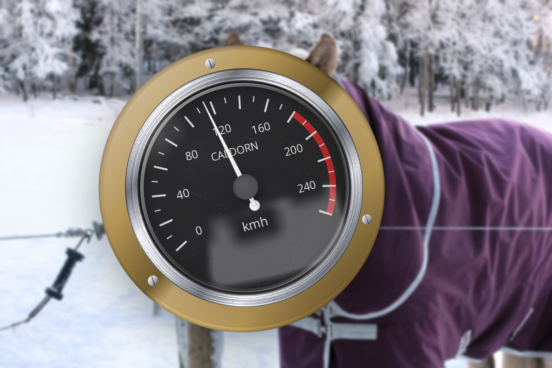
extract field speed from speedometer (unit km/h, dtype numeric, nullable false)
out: 115 km/h
